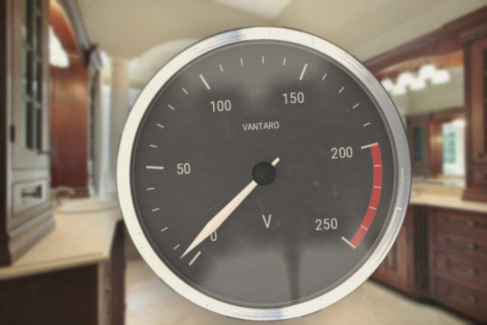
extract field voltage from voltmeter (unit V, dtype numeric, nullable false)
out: 5 V
